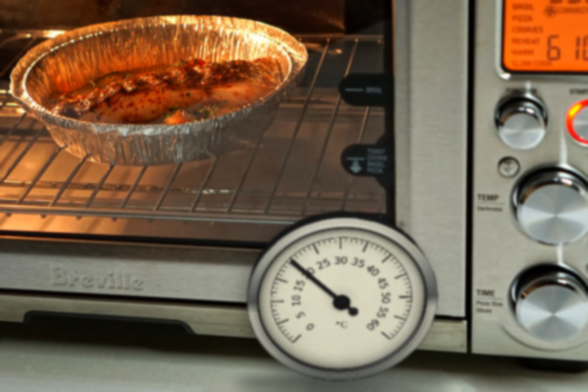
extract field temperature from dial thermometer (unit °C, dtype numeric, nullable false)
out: 20 °C
